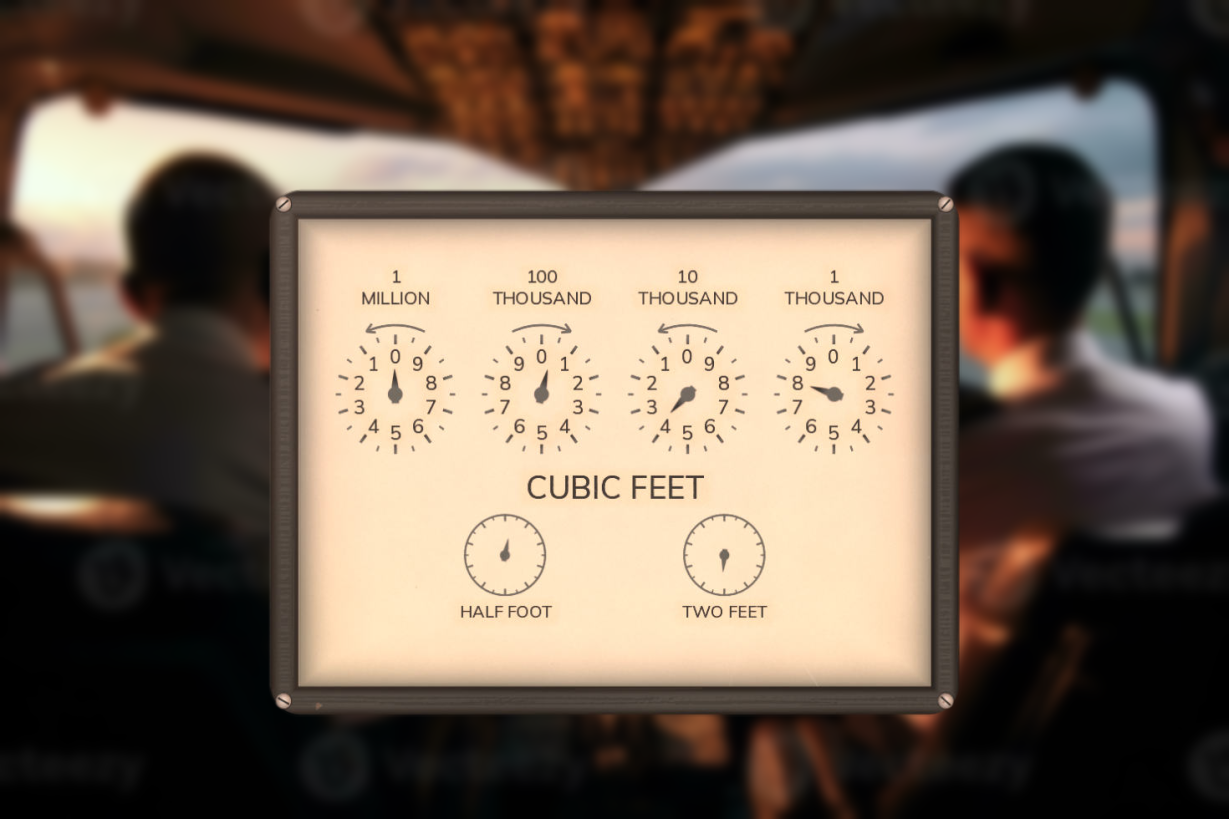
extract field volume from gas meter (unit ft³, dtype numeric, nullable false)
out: 3800 ft³
